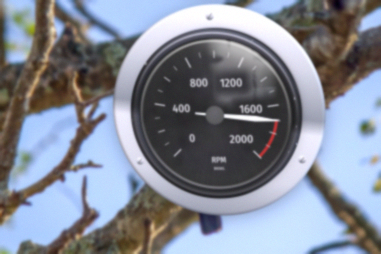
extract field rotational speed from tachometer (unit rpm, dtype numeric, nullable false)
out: 1700 rpm
